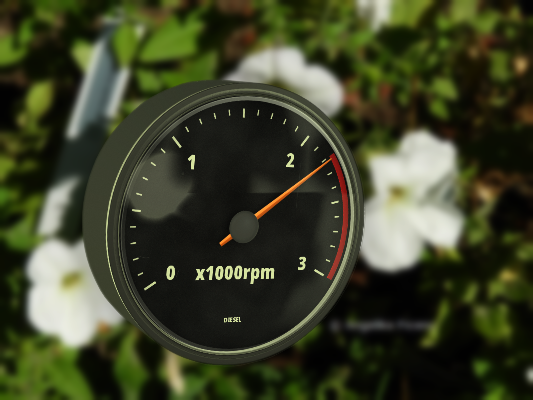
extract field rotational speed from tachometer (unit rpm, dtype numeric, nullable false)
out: 2200 rpm
